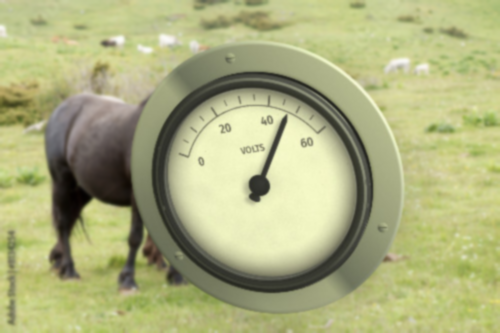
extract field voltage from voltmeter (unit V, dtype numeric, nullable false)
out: 47.5 V
